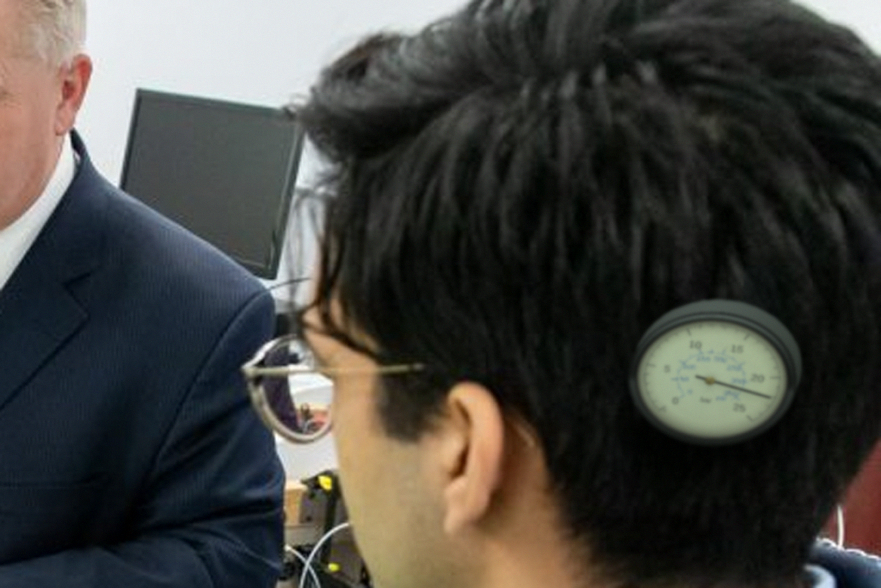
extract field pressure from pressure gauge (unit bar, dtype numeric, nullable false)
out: 22 bar
